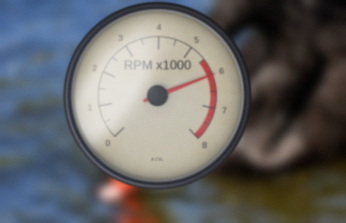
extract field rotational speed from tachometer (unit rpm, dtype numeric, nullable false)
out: 6000 rpm
